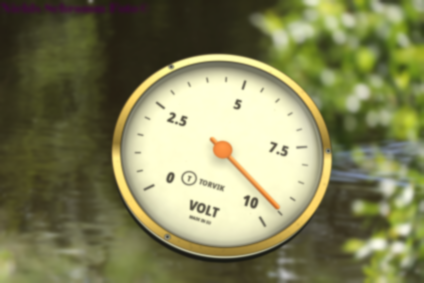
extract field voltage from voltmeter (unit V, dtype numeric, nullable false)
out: 9.5 V
